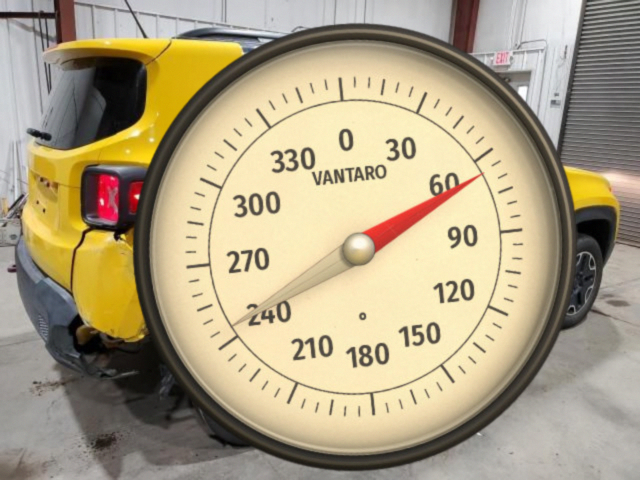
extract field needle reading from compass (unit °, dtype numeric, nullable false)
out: 65 °
